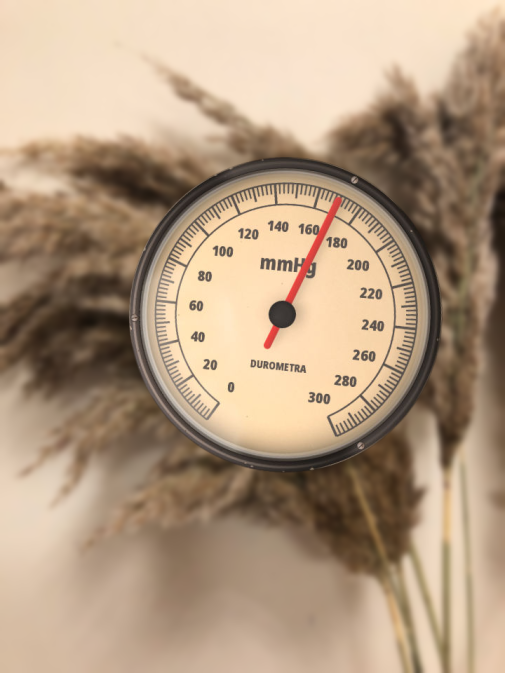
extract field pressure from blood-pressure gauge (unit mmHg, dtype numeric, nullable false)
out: 170 mmHg
